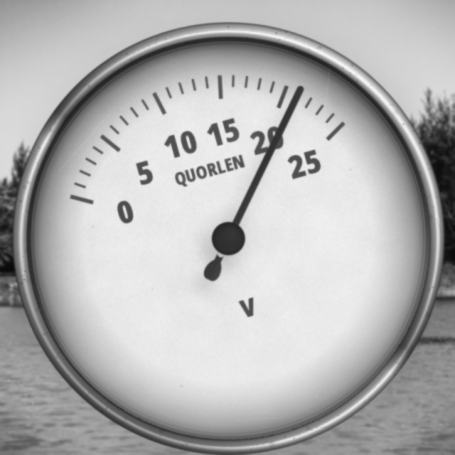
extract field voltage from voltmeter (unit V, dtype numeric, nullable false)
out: 21 V
